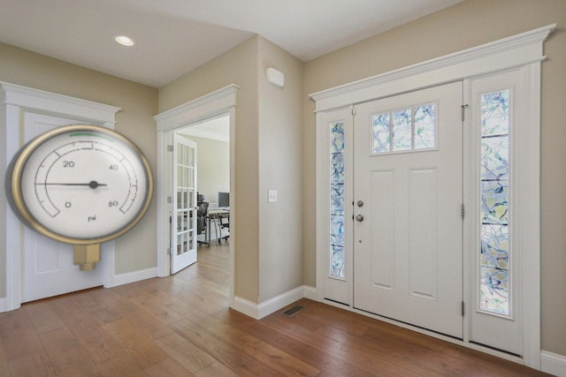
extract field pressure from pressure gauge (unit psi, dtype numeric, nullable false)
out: 10 psi
